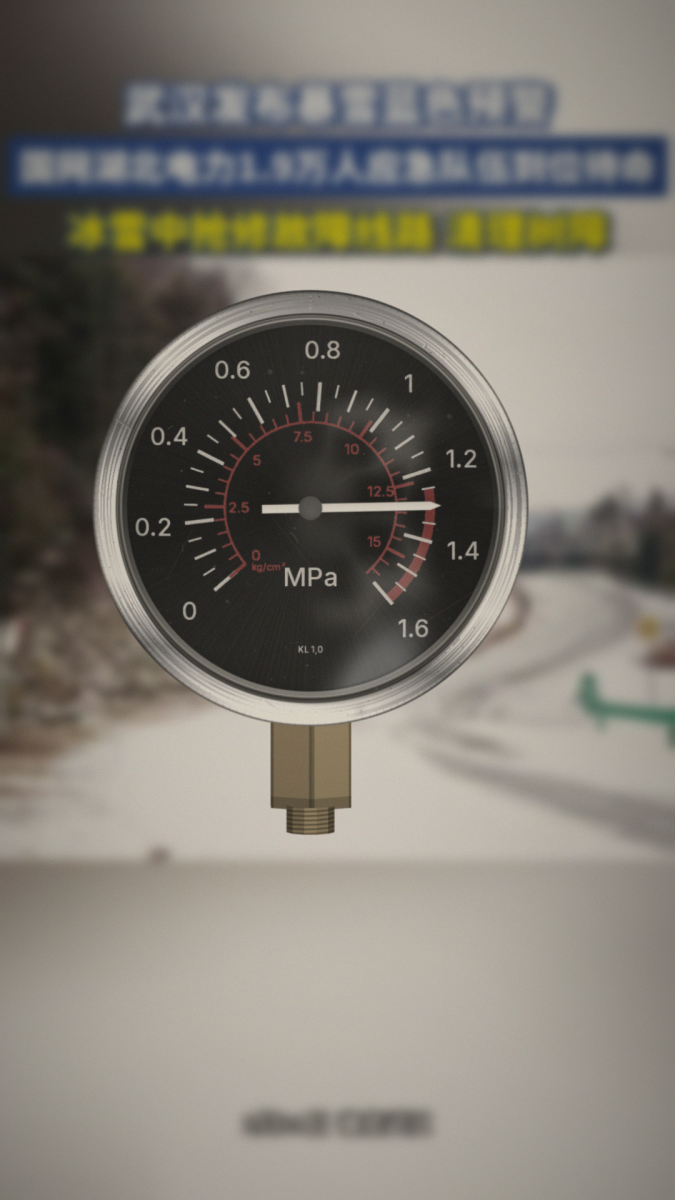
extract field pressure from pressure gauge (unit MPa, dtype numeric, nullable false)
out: 1.3 MPa
